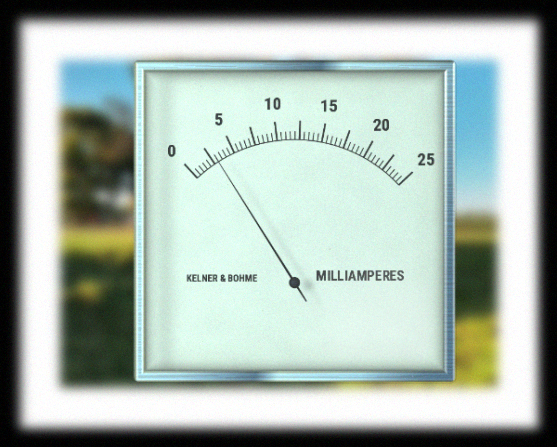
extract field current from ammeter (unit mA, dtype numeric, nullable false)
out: 3 mA
